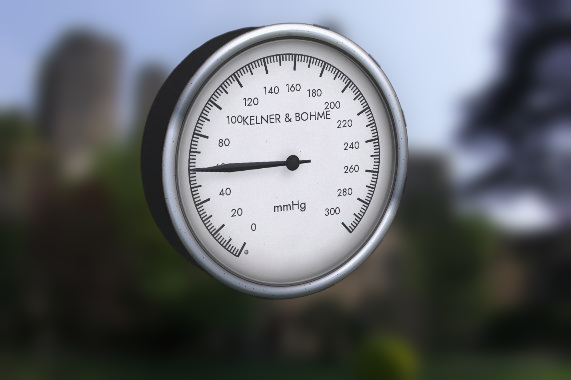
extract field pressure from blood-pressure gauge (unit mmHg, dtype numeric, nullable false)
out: 60 mmHg
